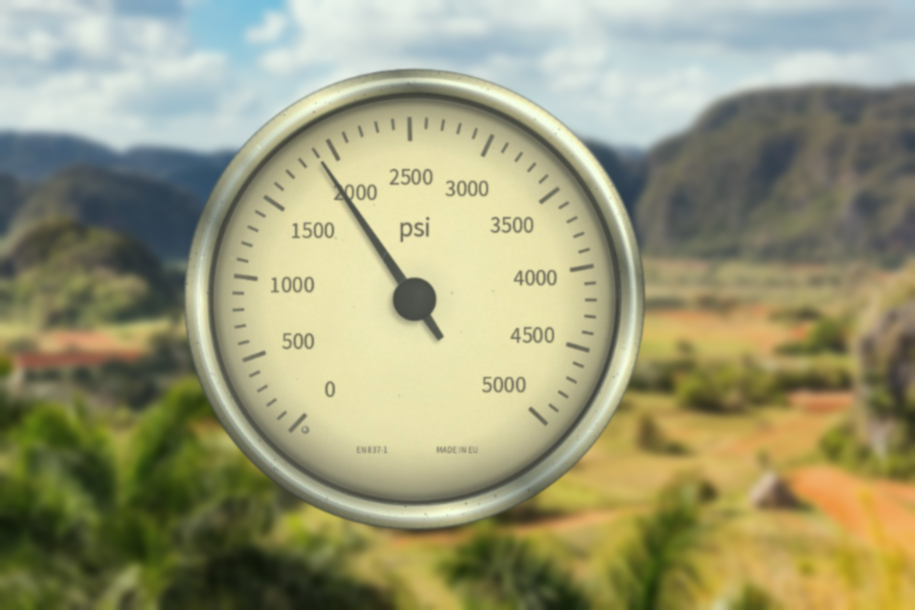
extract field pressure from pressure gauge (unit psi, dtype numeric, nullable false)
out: 1900 psi
